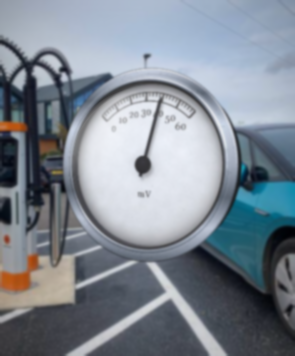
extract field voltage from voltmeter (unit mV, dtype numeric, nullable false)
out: 40 mV
